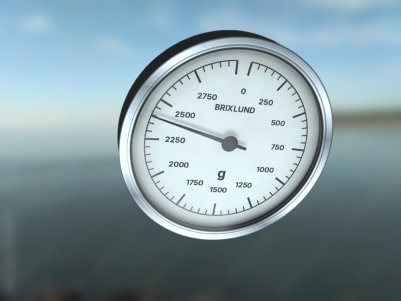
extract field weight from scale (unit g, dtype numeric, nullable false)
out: 2400 g
